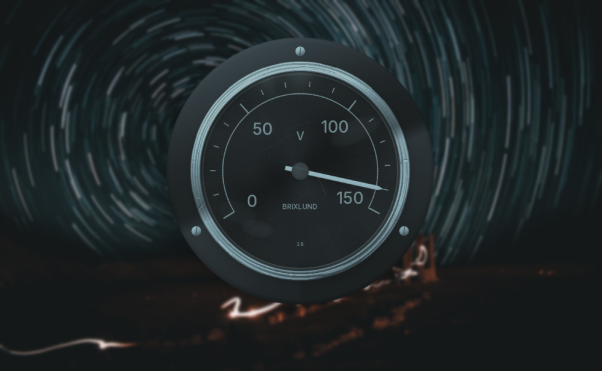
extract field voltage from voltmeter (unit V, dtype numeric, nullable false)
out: 140 V
